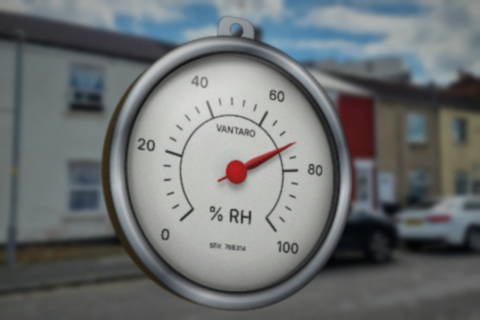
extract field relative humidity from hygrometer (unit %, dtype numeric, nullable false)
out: 72 %
